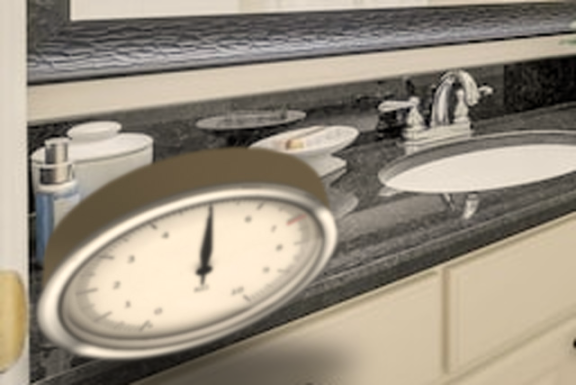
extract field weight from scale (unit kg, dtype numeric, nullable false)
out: 5 kg
